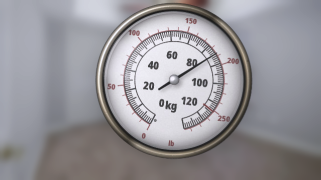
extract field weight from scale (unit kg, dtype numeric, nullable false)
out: 85 kg
